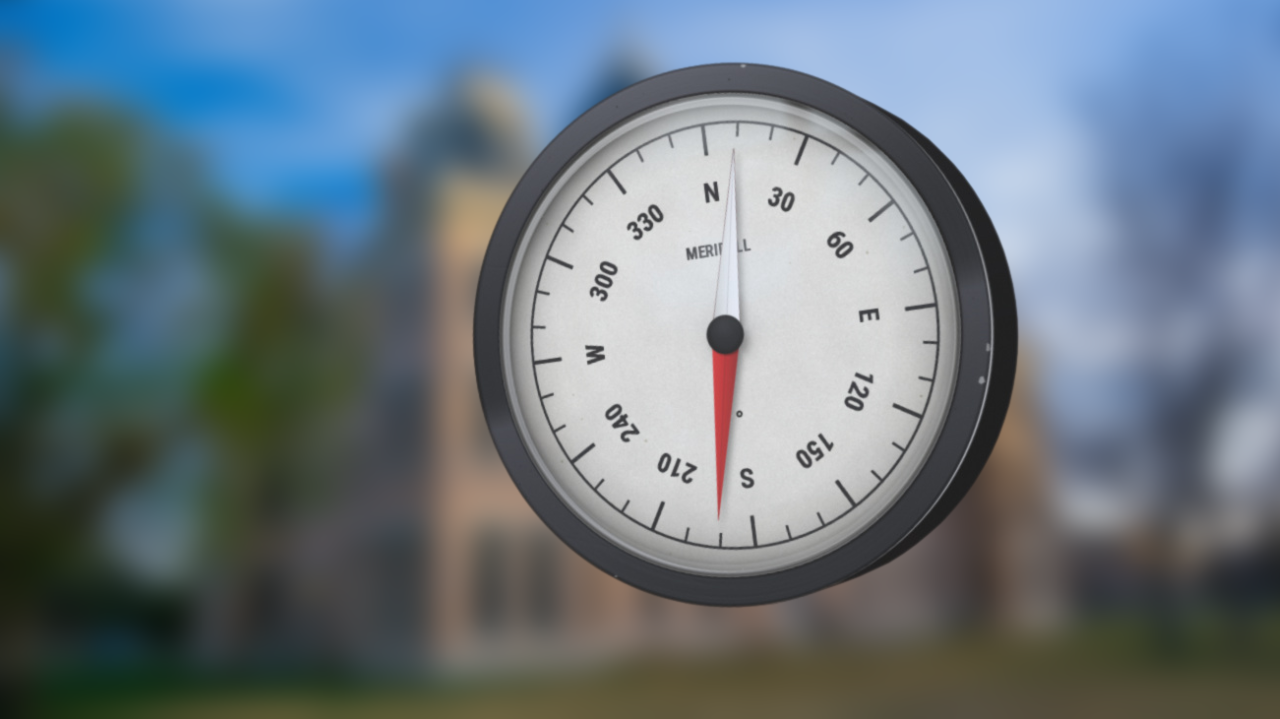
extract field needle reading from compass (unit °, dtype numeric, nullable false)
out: 190 °
